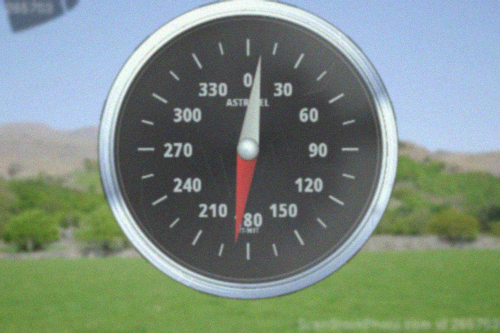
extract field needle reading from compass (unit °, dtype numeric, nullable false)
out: 187.5 °
